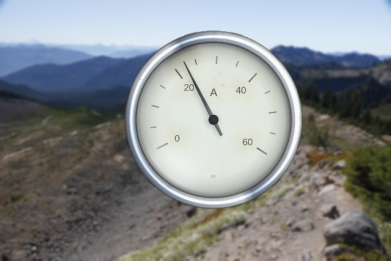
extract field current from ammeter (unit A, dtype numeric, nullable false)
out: 22.5 A
